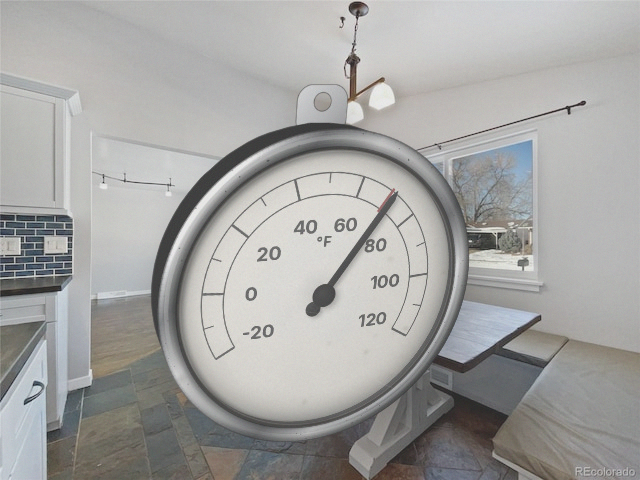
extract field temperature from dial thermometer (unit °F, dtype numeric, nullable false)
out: 70 °F
